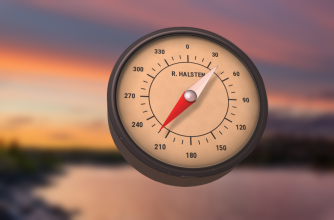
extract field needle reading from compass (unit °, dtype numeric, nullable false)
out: 220 °
